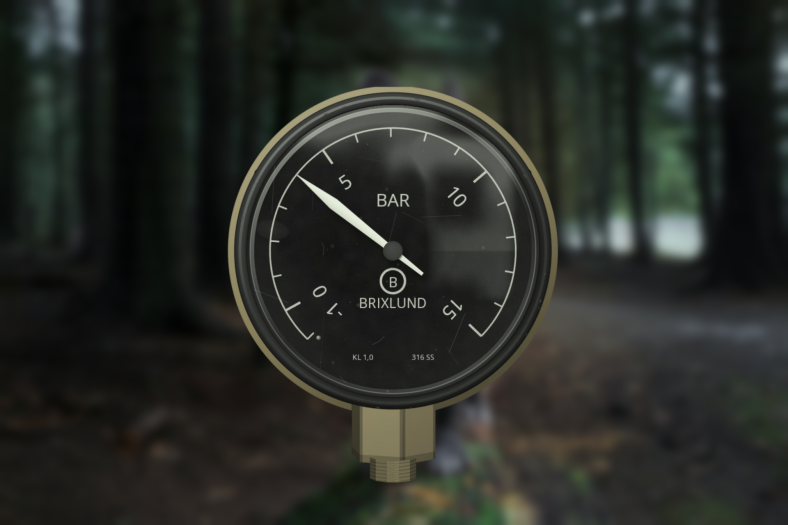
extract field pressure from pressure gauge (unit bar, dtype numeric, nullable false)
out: 4 bar
